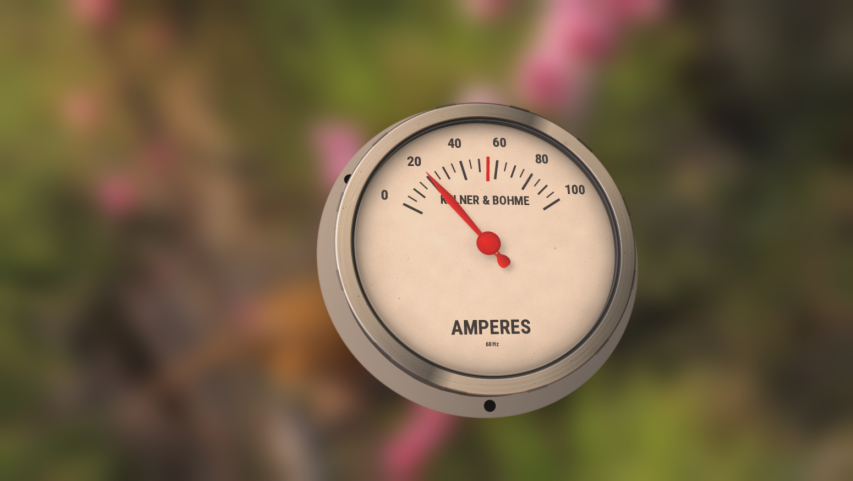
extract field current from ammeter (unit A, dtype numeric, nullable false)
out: 20 A
